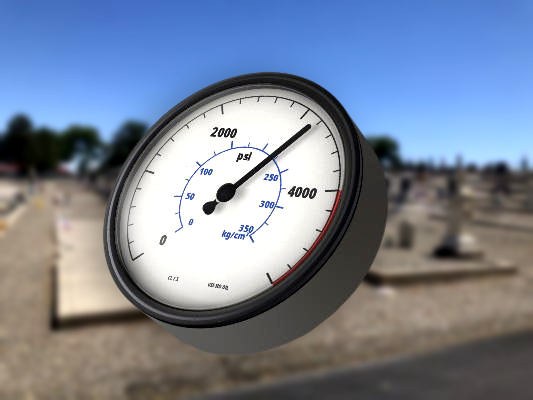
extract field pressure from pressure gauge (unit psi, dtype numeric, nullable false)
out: 3200 psi
